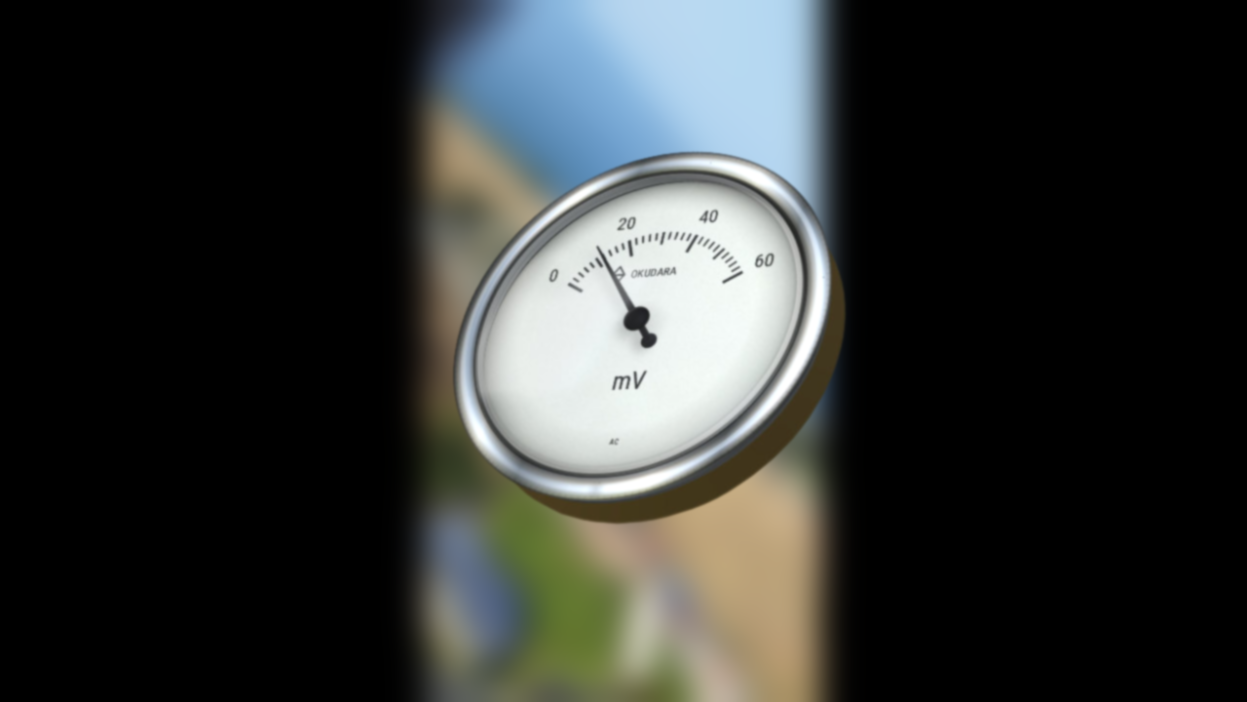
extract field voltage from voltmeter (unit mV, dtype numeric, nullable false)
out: 12 mV
